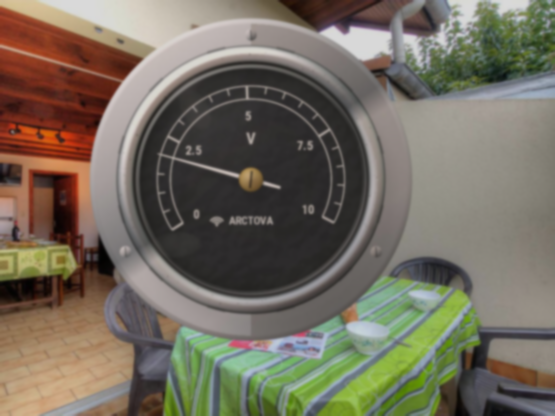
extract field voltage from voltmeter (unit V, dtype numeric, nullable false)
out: 2 V
